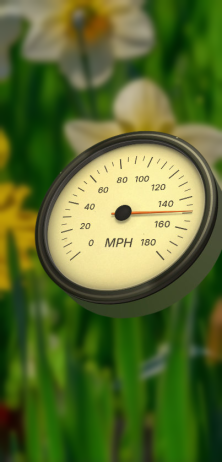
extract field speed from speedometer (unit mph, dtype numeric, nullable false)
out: 150 mph
